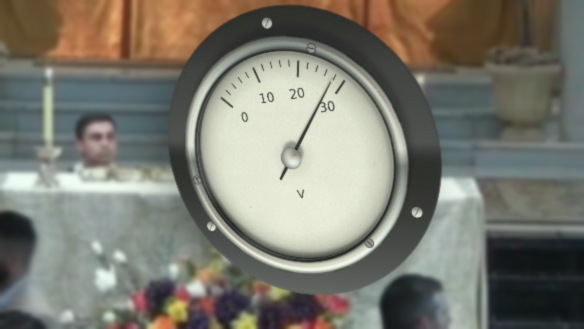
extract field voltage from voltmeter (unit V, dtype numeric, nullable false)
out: 28 V
